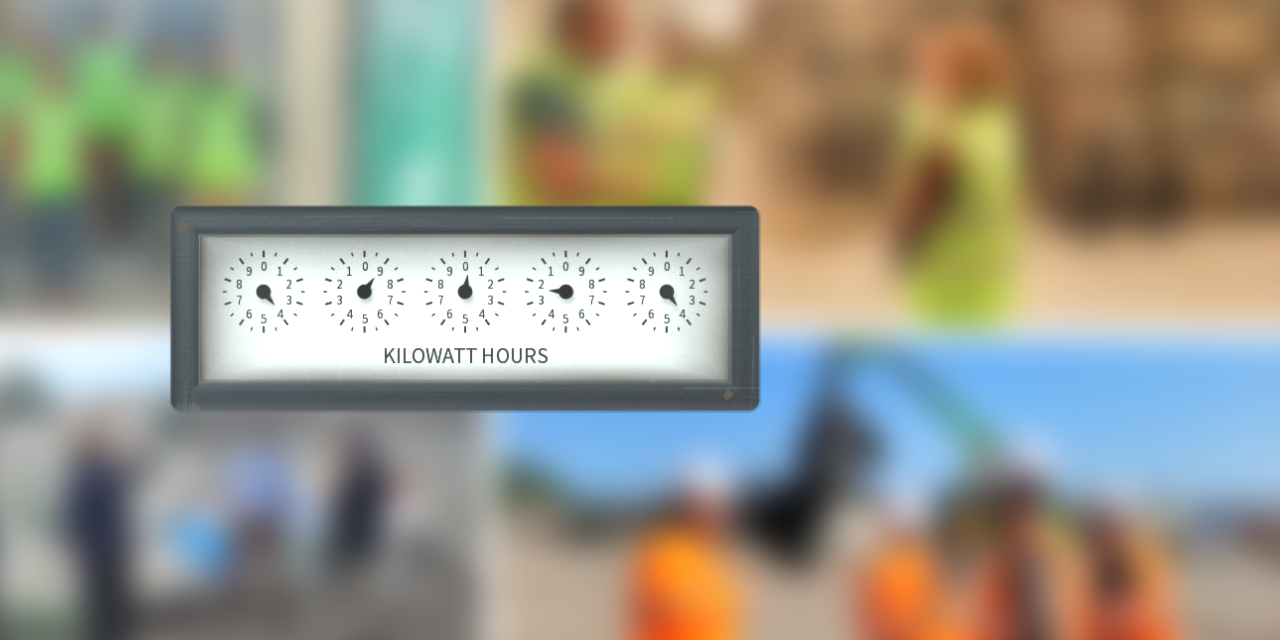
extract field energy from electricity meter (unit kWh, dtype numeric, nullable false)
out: 39024 kWh
